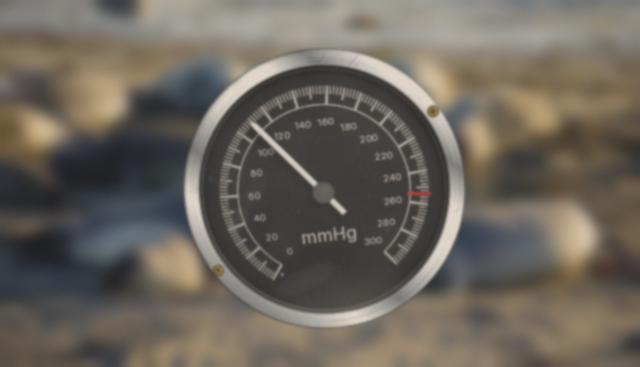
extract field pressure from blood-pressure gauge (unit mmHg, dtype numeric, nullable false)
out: 110 mmHg
